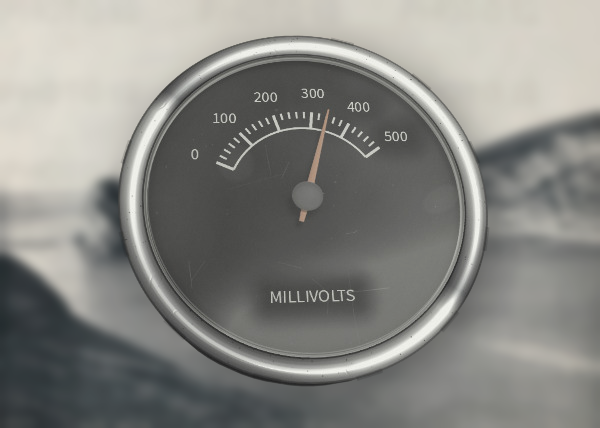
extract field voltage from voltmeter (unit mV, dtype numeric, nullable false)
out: 340 mV
